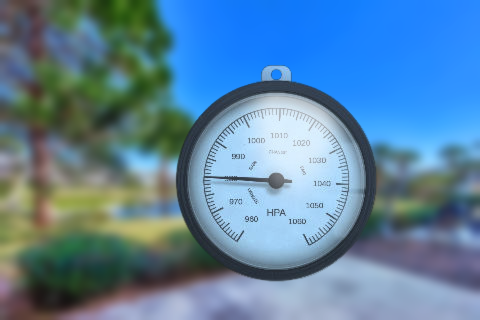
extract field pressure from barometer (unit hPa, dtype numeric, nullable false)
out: 980 hPa
